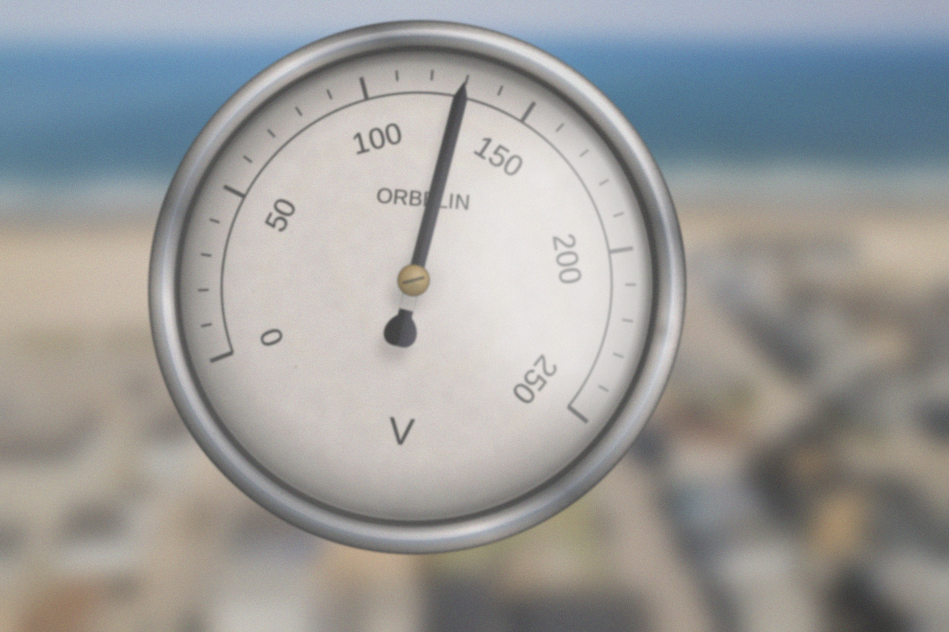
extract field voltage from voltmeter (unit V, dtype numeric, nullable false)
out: 130 V
